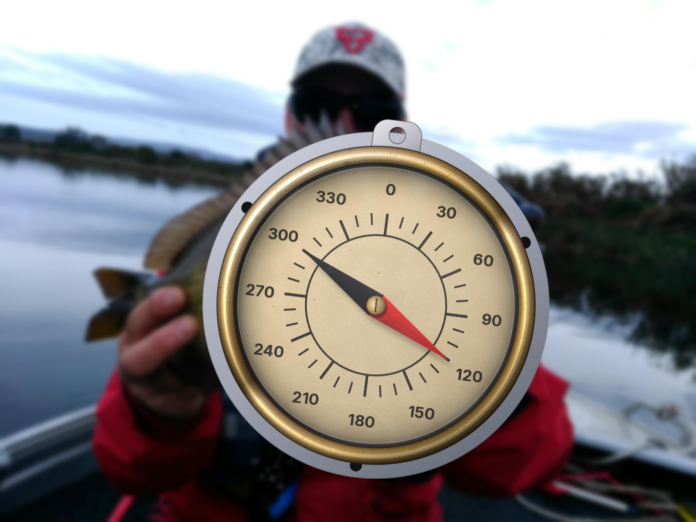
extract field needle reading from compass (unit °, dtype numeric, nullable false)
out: 120 °
